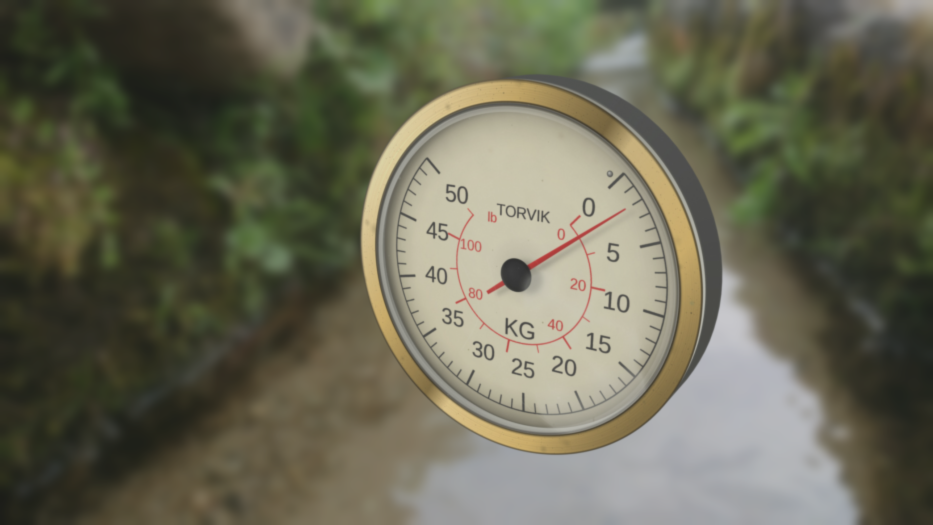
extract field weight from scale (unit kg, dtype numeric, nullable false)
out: 2 kg
